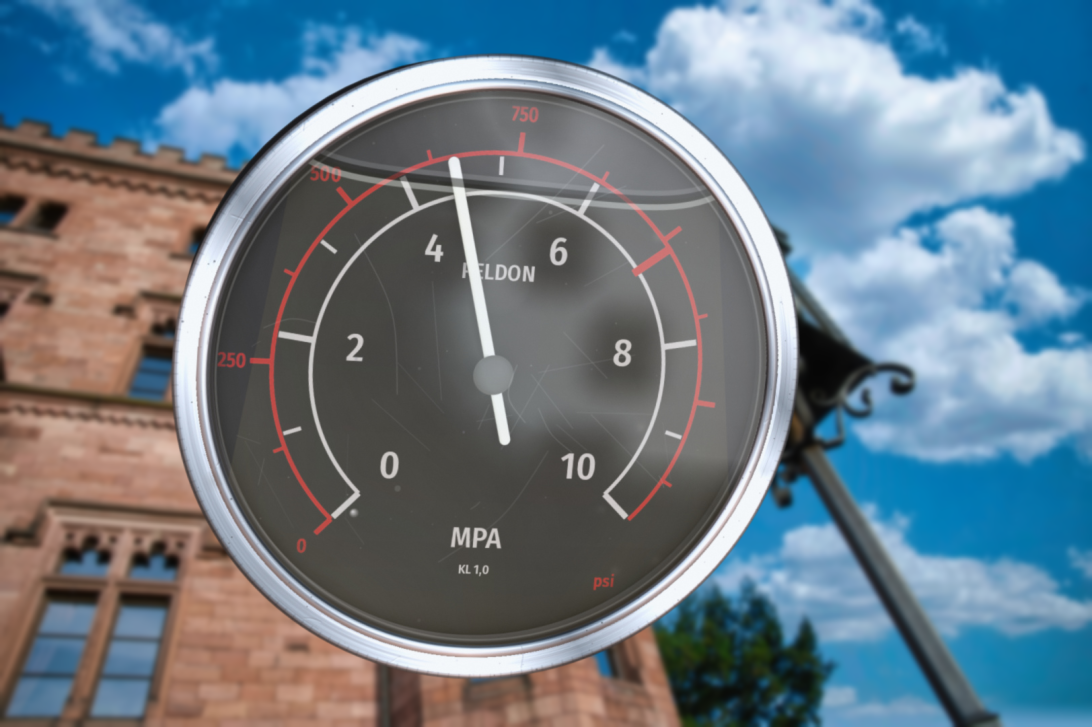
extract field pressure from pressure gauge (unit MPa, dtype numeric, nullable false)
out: 4.5 MPa
